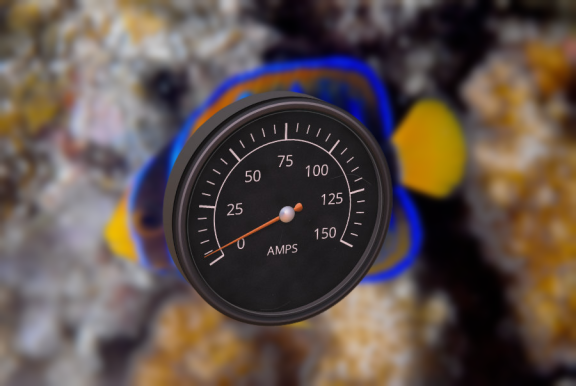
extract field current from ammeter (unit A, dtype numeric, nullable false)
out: 5 A
